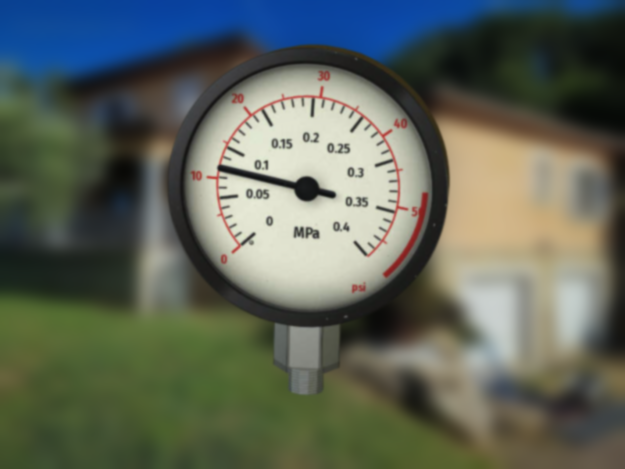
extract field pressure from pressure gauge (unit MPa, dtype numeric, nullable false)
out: 0.08 MPa
